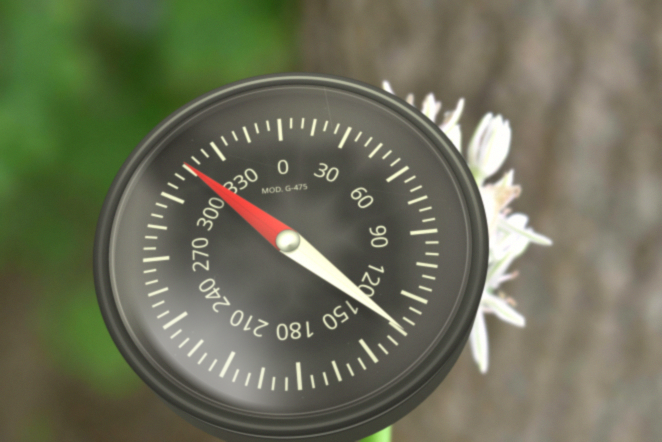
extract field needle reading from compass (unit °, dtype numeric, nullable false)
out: 315 °
